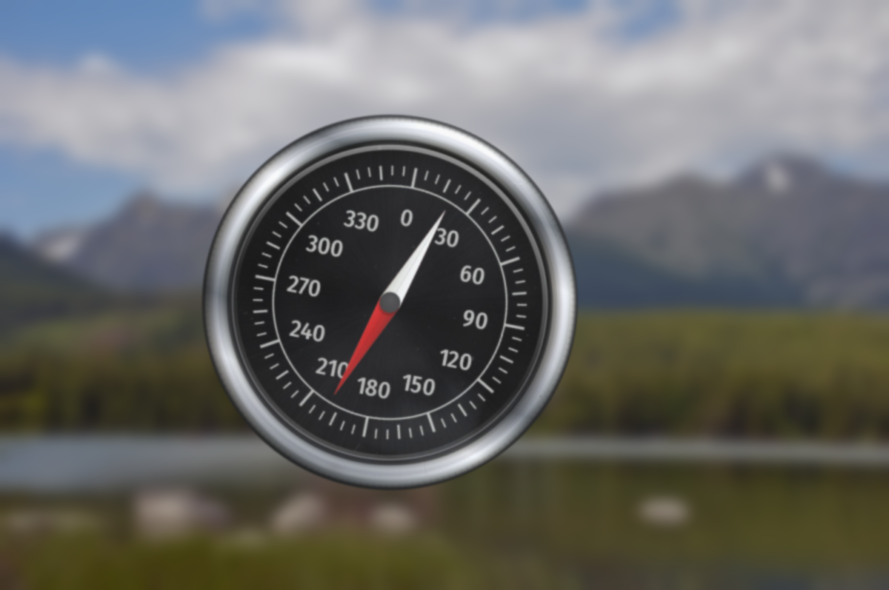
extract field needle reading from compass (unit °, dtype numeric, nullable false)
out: 200 °
